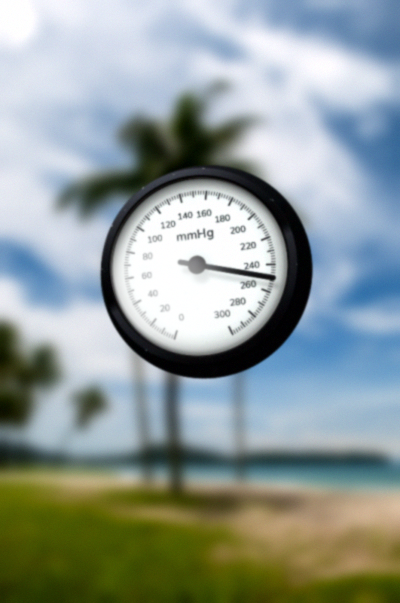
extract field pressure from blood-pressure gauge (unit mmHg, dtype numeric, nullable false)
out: 250 mmHg
